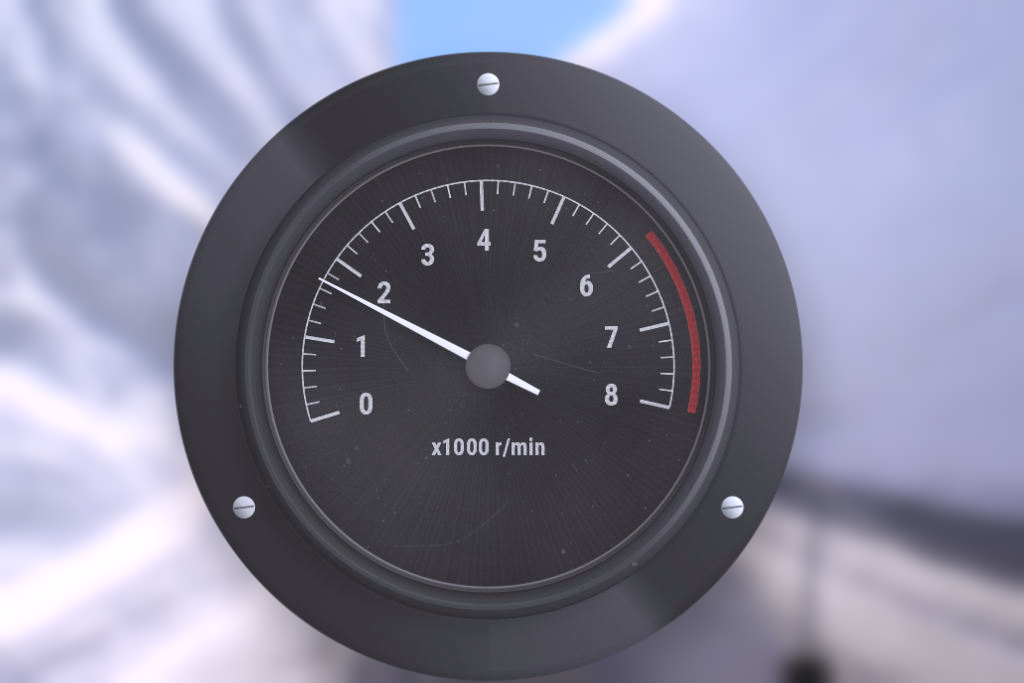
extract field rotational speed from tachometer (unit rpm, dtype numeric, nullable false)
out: 1700 rpm
